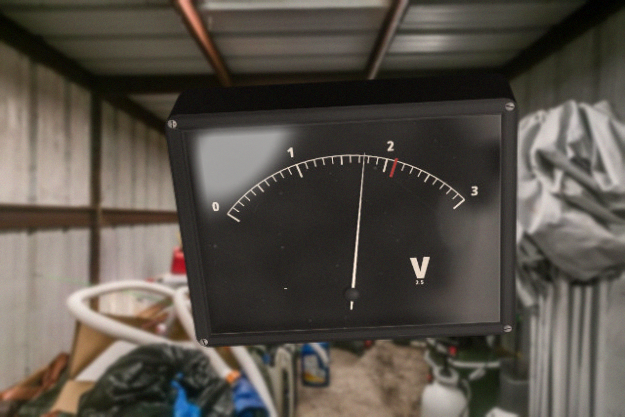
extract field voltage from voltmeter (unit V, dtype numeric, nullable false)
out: 1.75 V
